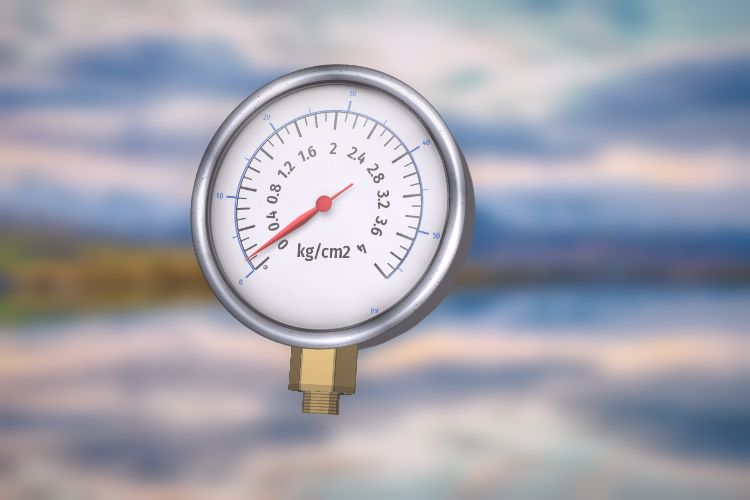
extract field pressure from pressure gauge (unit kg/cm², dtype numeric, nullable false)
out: 0.1 kg/cm²
